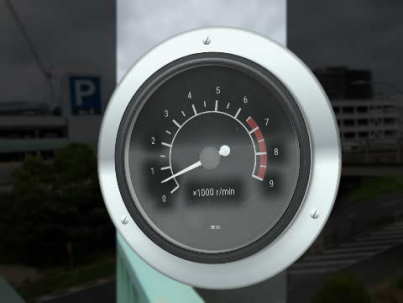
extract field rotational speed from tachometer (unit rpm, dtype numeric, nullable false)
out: 500 rpm
